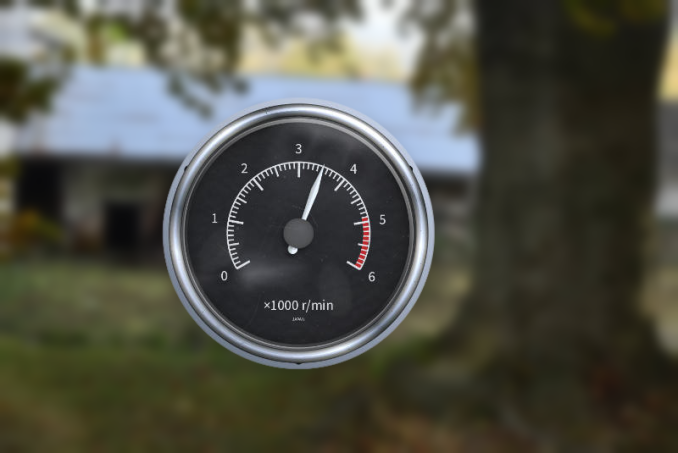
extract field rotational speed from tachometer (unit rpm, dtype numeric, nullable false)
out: 3500 rpm
